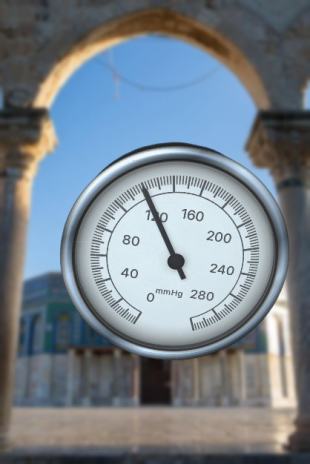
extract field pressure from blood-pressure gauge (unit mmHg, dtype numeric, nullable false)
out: 120 mmHg
